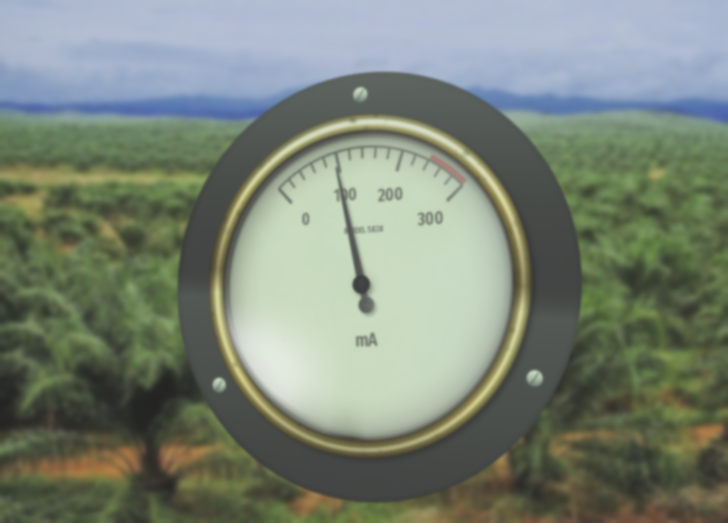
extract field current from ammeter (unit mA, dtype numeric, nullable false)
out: 100 mA
